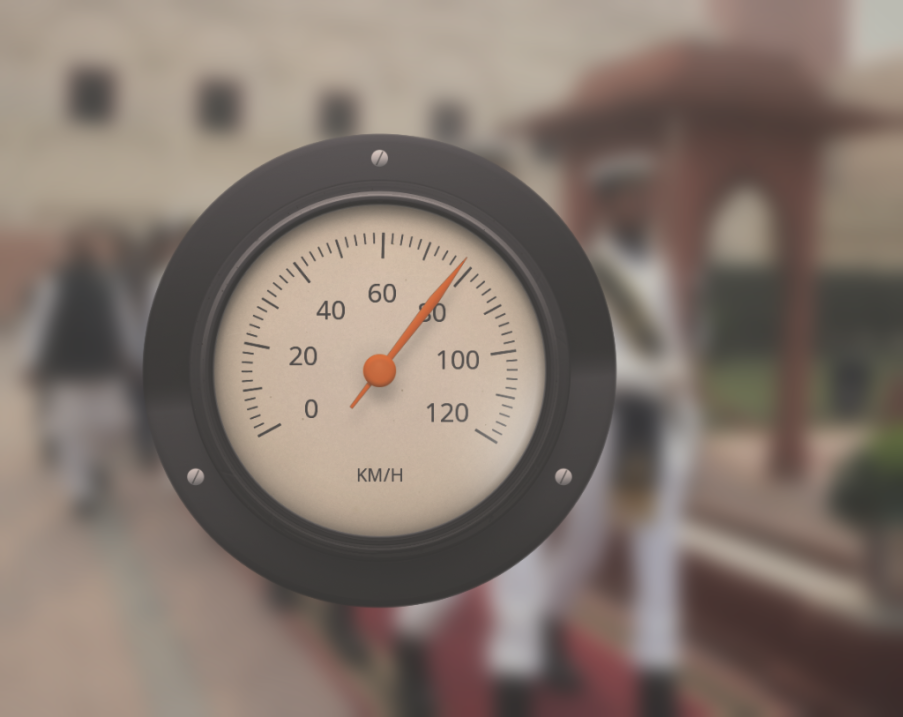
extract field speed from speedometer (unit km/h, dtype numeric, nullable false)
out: 78 km/h
